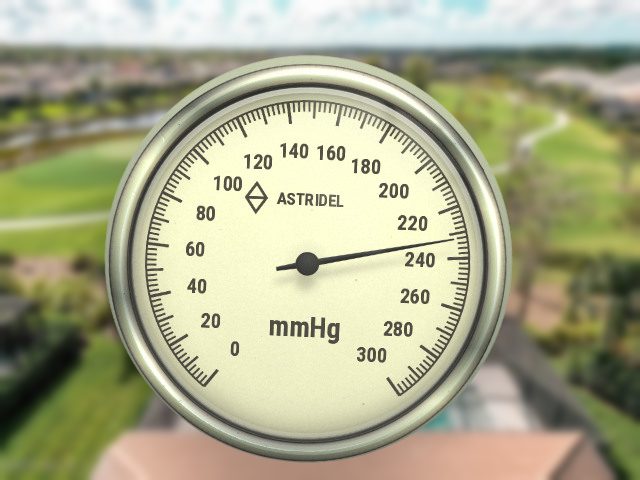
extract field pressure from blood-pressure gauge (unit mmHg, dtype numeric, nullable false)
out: 232 mmHg
